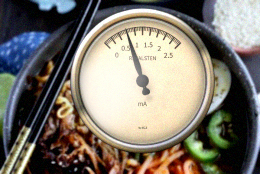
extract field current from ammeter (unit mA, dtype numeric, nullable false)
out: 0.75 mA
